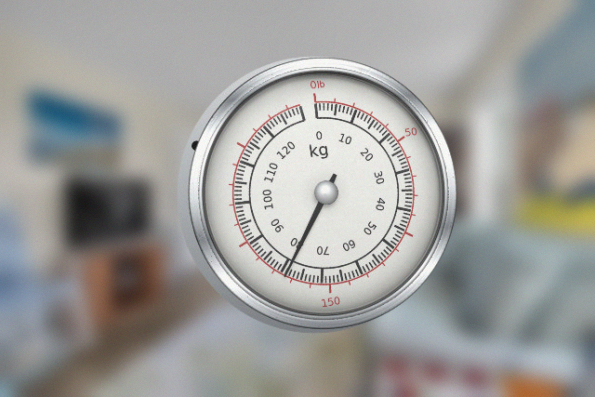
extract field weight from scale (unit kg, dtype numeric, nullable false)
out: 79 kg
